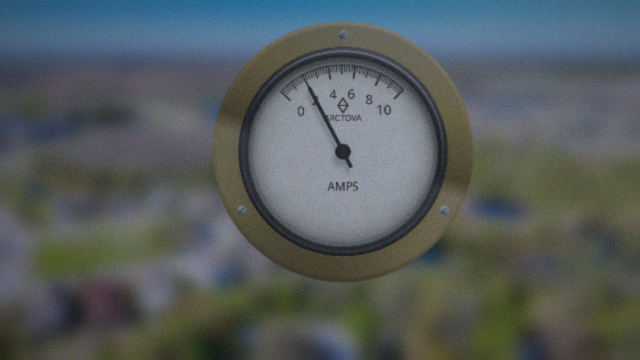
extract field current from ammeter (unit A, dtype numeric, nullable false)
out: 2 A
